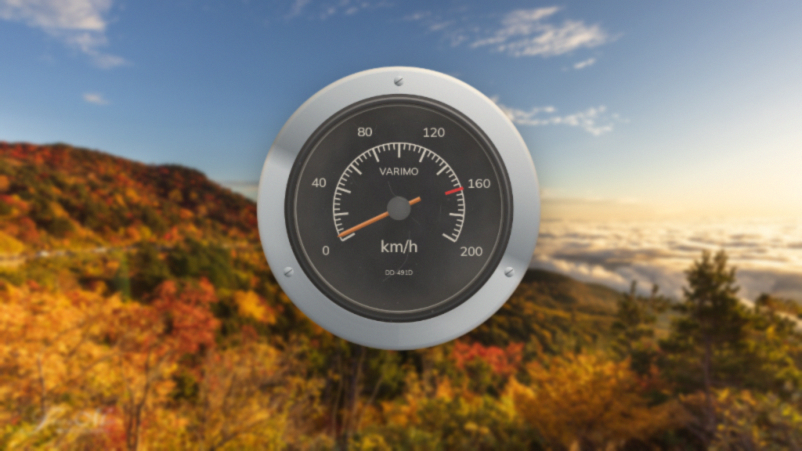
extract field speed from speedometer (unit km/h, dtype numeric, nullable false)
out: 4 km/h
